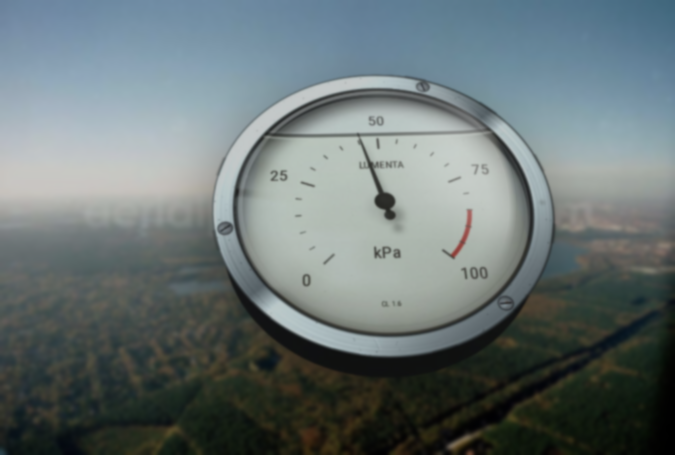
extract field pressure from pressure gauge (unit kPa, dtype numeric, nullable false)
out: 45 kPa
